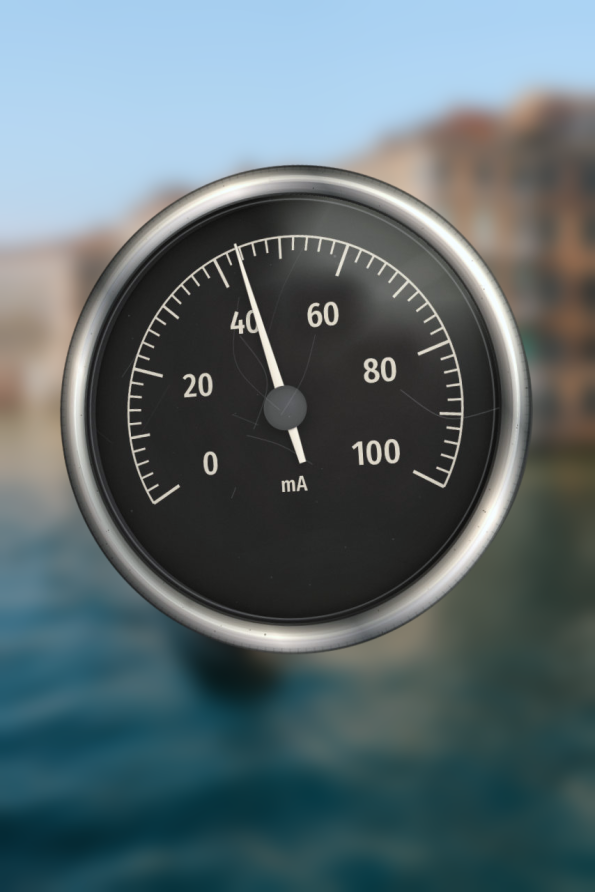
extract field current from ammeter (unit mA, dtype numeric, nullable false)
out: 44 mA
